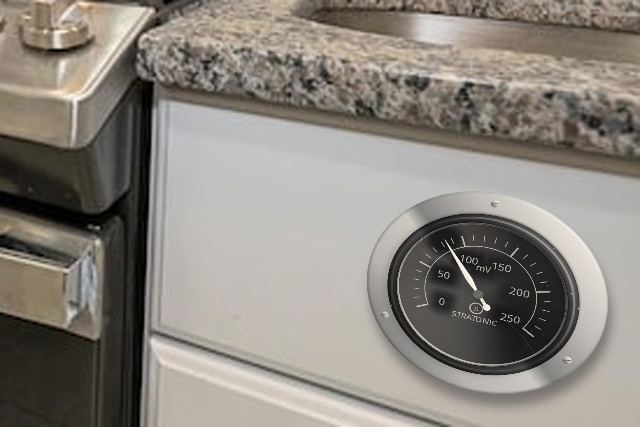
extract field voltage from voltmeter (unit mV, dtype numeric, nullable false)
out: 85 mV
